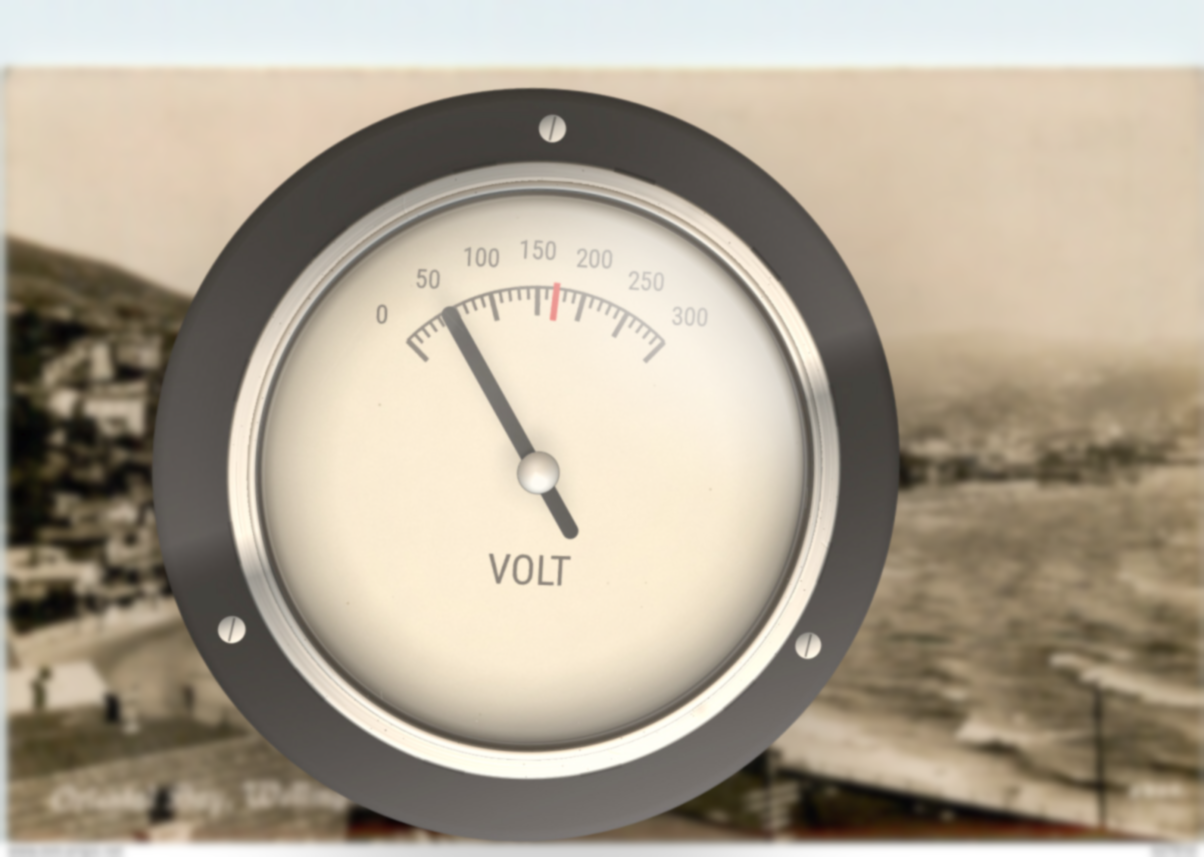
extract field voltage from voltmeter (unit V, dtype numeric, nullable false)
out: 50 V
